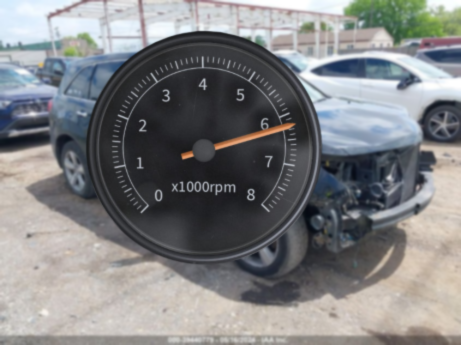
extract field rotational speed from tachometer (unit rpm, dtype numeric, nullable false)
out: 6200 rpm
